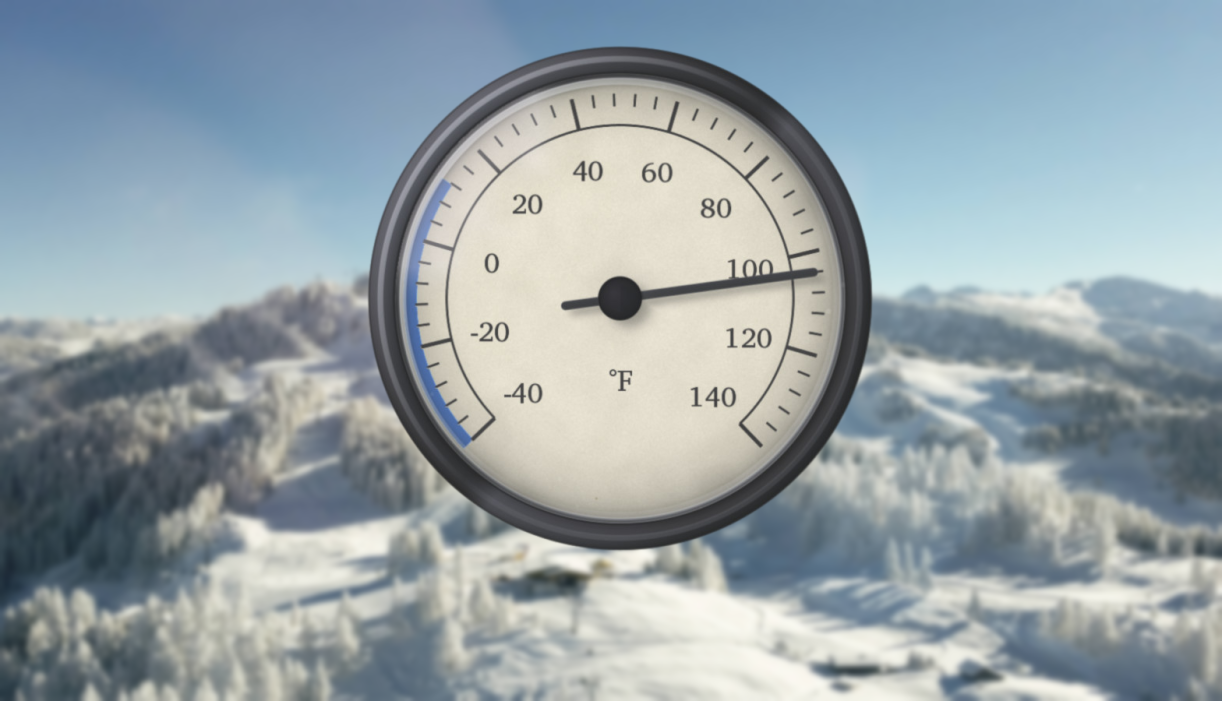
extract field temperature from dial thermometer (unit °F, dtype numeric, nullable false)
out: 104 °F
